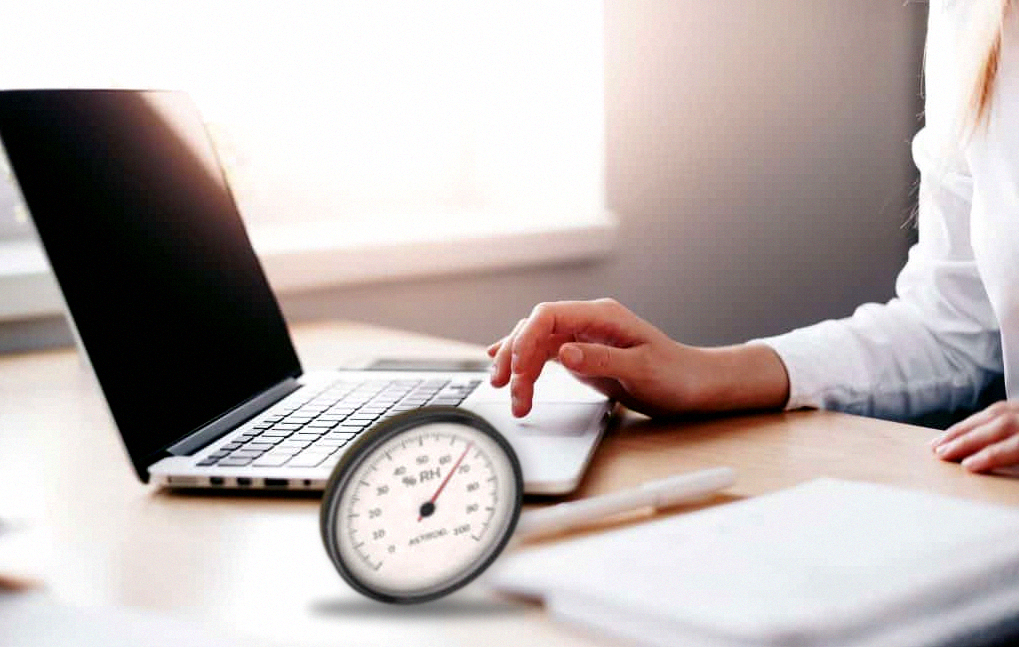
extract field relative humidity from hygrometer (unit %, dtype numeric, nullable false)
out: 65 %
